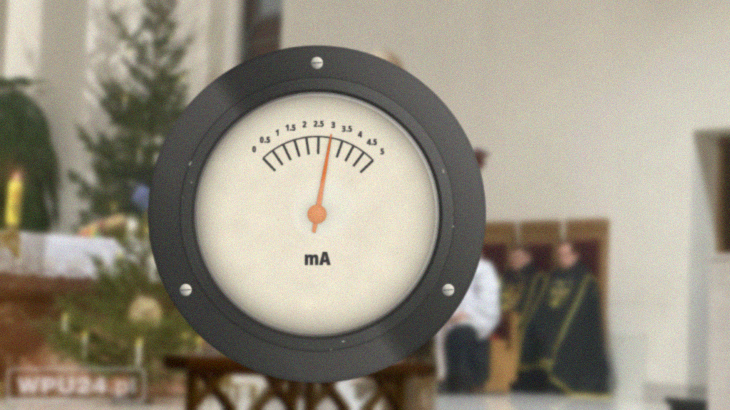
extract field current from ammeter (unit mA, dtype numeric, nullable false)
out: 3 mA
